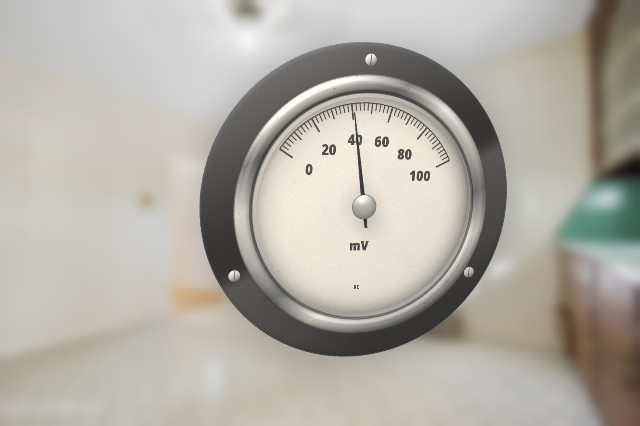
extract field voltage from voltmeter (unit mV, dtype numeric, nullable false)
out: 40 mV
